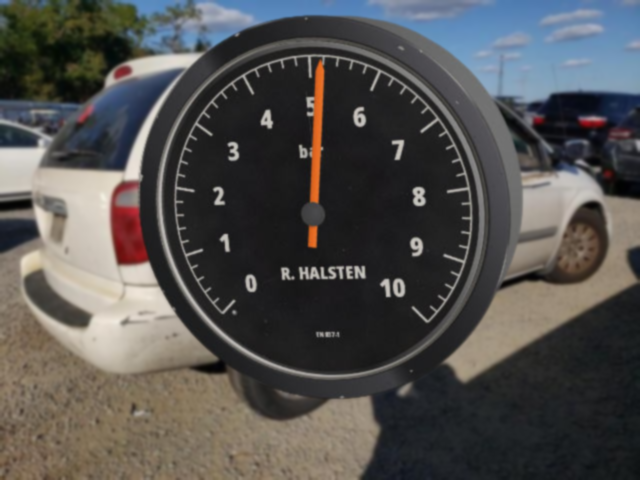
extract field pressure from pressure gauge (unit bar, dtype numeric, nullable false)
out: 5.2 bar
